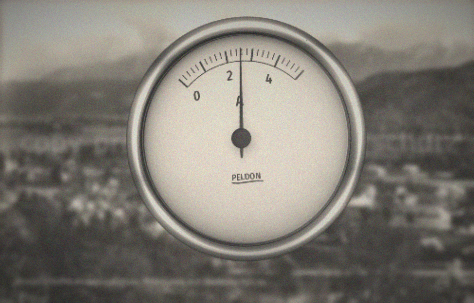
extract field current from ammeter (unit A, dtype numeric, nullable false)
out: 2.6 A
